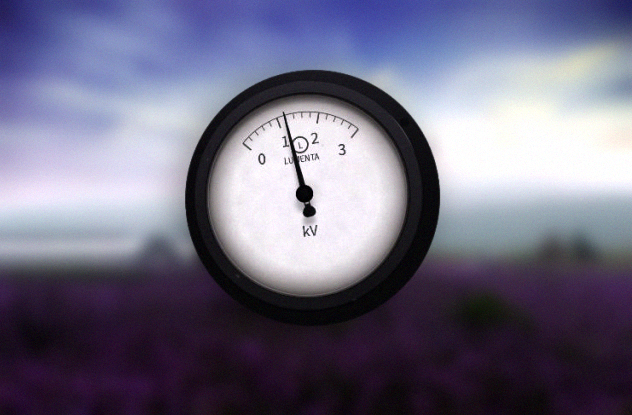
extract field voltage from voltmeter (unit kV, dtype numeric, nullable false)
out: 1.2 kV
